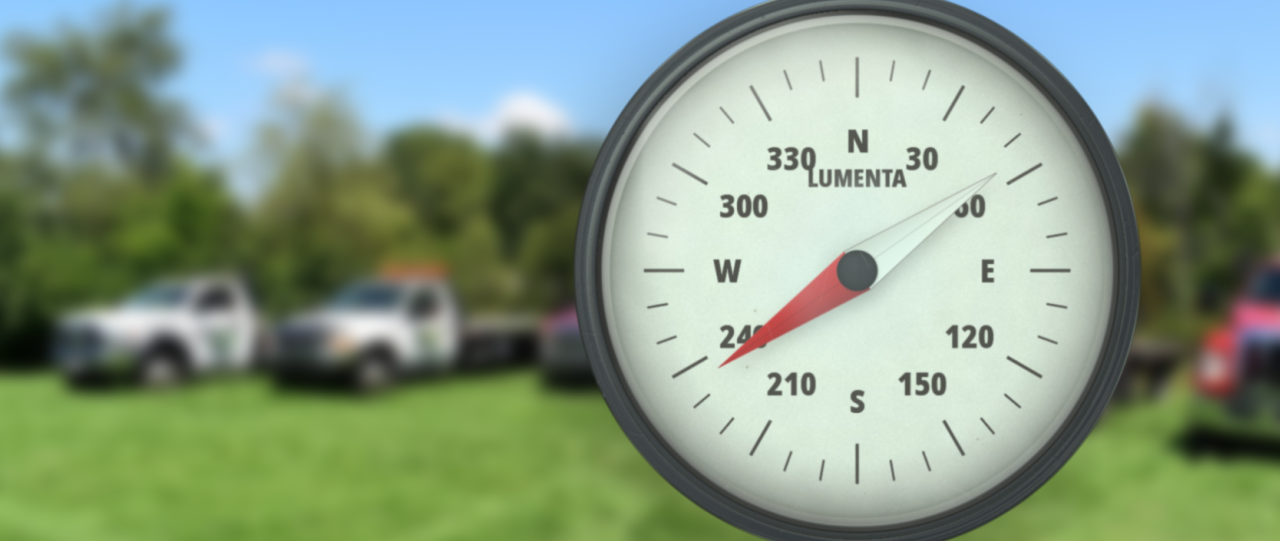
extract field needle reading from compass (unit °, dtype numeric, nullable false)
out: 235 °
